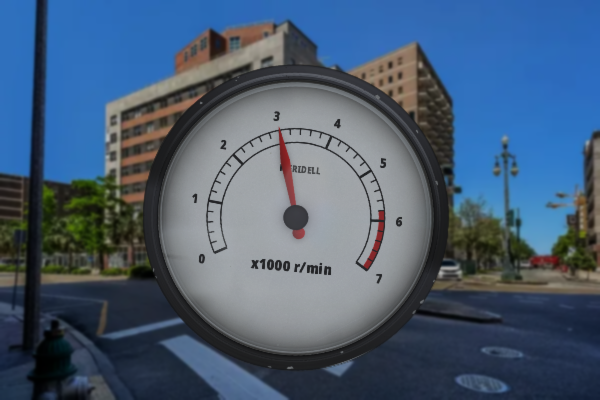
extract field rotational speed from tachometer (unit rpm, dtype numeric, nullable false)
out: 3000 rpm
